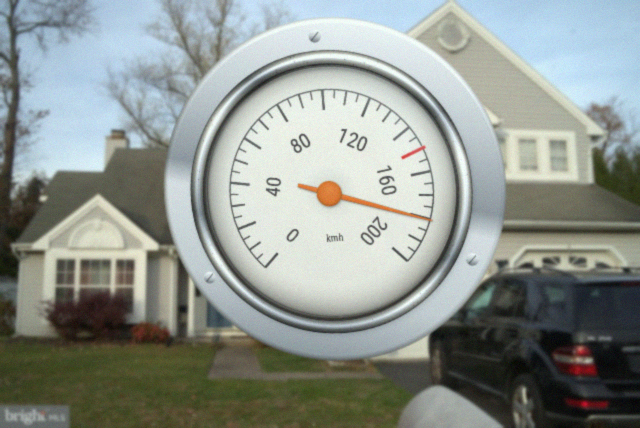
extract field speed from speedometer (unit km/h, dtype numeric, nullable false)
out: 180 km/h
